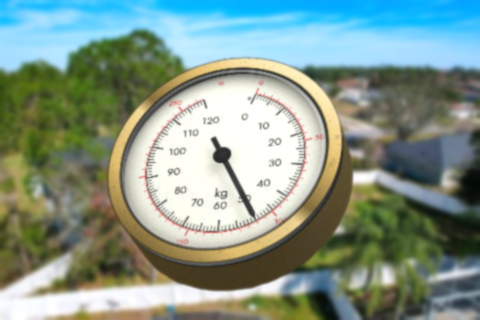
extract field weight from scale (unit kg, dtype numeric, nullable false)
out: 50 kg
